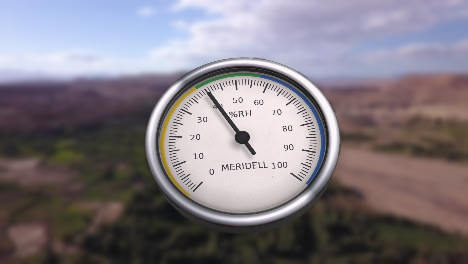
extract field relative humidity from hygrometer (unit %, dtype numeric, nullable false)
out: 40 %
